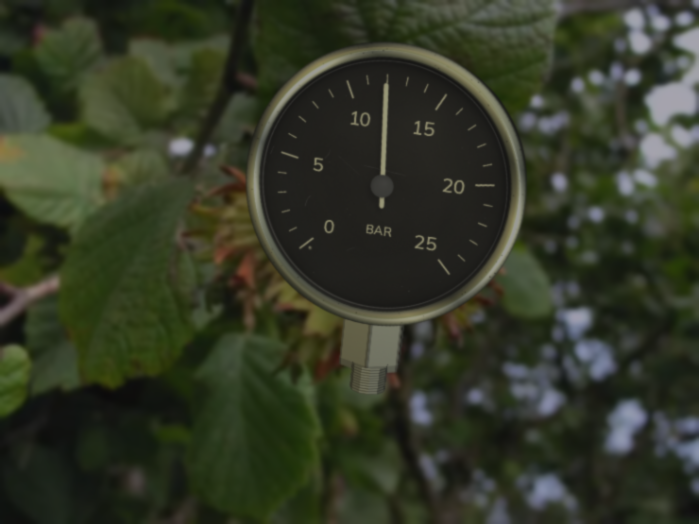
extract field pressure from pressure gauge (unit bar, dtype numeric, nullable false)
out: 12 bar
